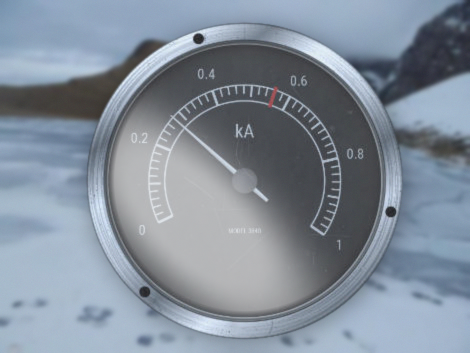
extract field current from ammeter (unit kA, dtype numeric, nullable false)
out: 0.28 kA
